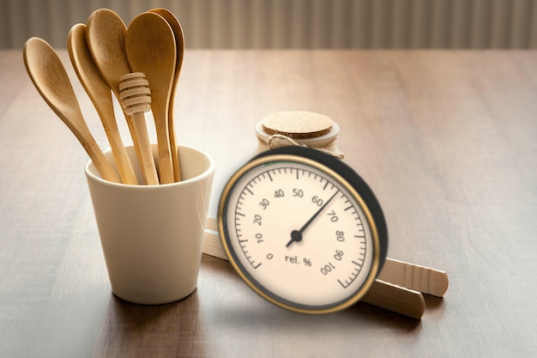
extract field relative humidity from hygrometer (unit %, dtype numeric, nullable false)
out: 64 %
